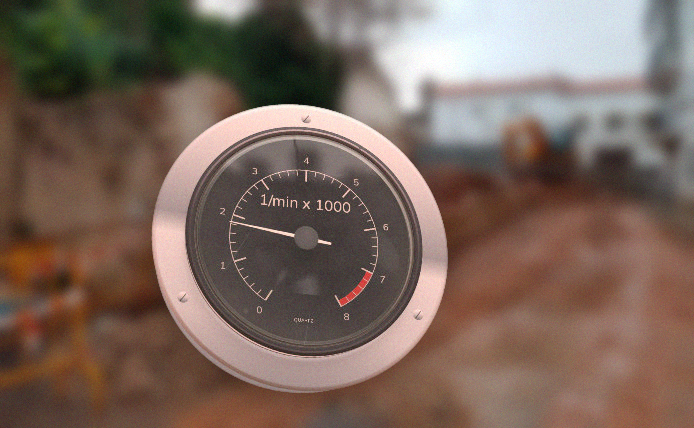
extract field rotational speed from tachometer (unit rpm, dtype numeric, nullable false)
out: 1800 rpm
